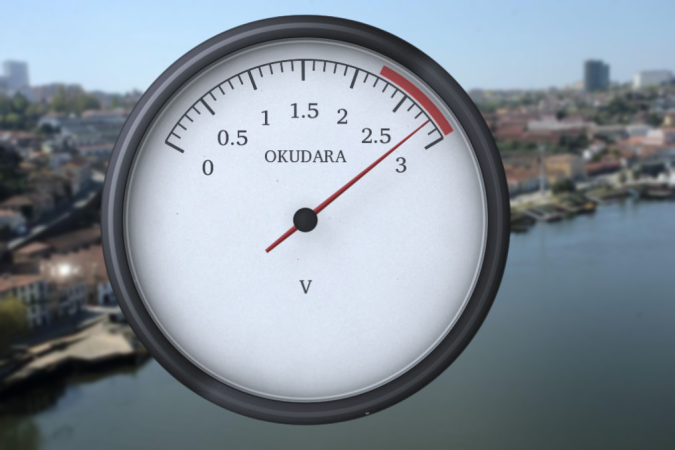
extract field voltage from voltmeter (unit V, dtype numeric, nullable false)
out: 2.8 V
